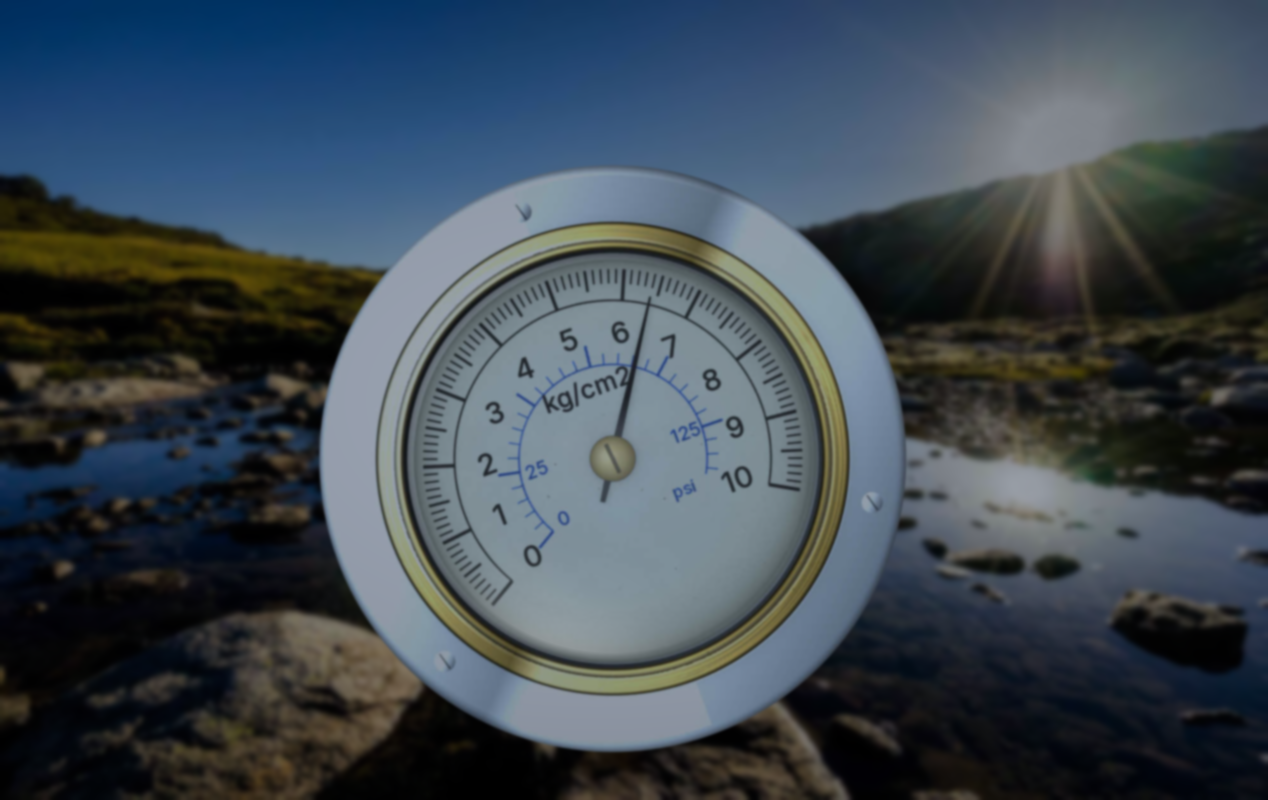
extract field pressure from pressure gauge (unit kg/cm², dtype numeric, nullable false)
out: 6.4 kg/cm²
